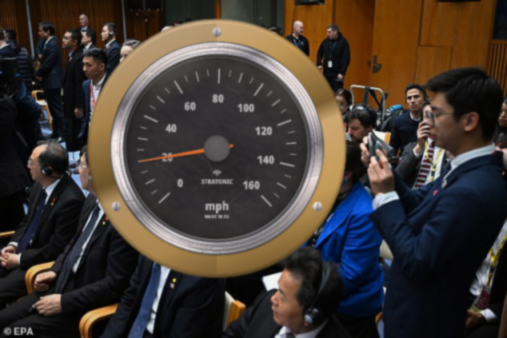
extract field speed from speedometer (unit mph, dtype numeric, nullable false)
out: 20 mph
